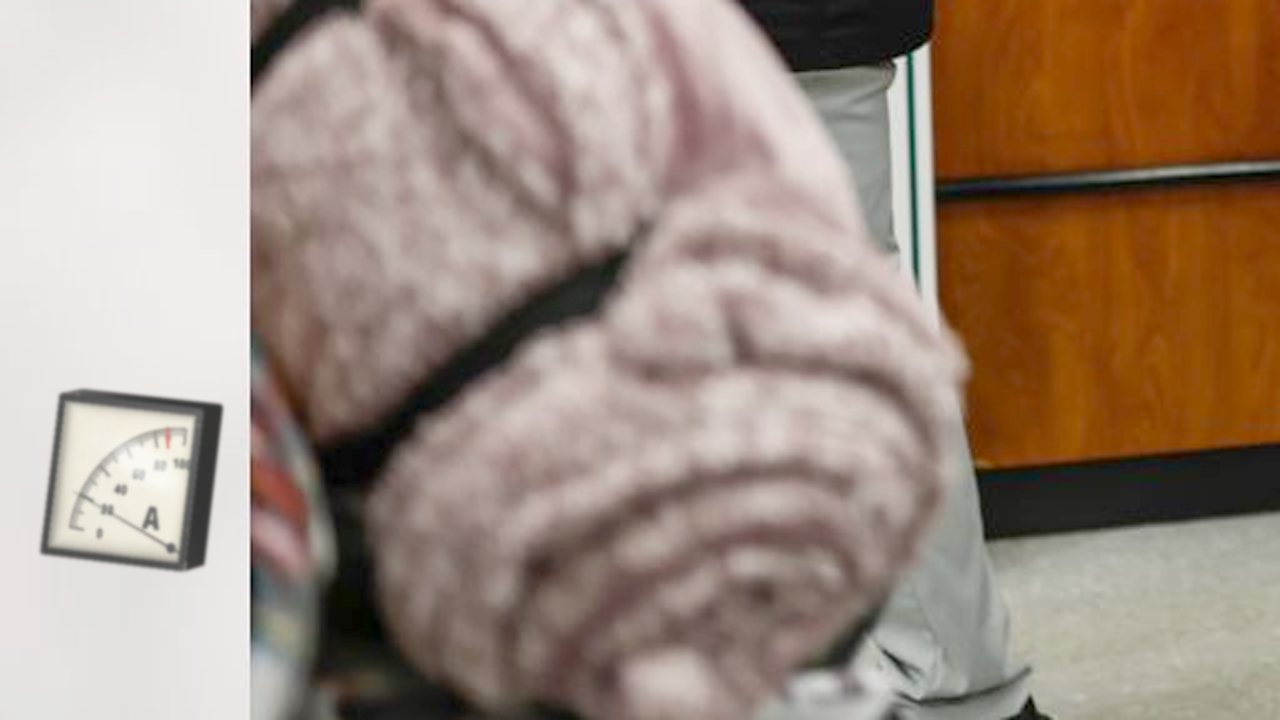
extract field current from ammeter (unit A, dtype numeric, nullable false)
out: 20 A
